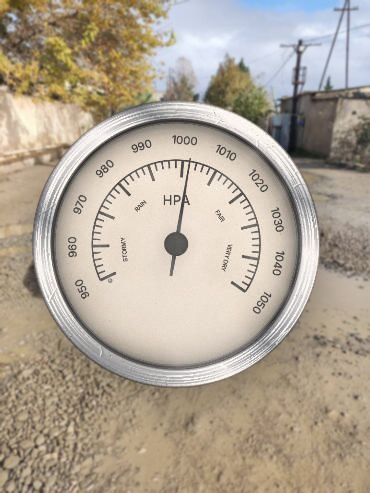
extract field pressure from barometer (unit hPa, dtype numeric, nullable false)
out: 1002 hPa
